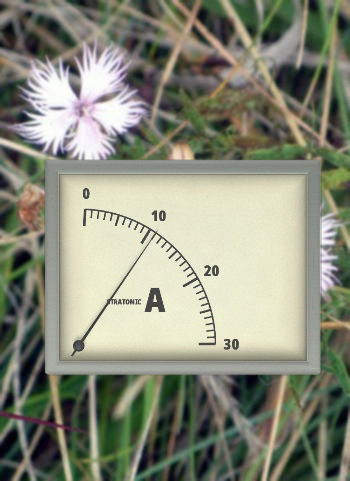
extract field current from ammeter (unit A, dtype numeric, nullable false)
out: 11 A
